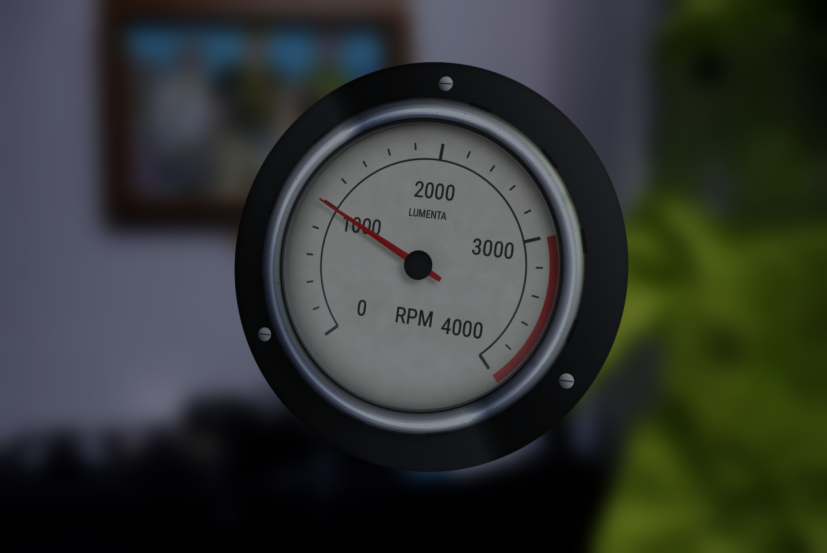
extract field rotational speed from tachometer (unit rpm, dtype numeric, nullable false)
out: 1000 rpm
